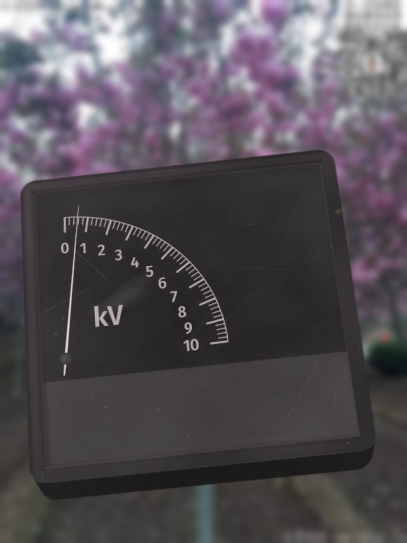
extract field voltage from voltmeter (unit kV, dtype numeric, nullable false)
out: 0.6 kV
